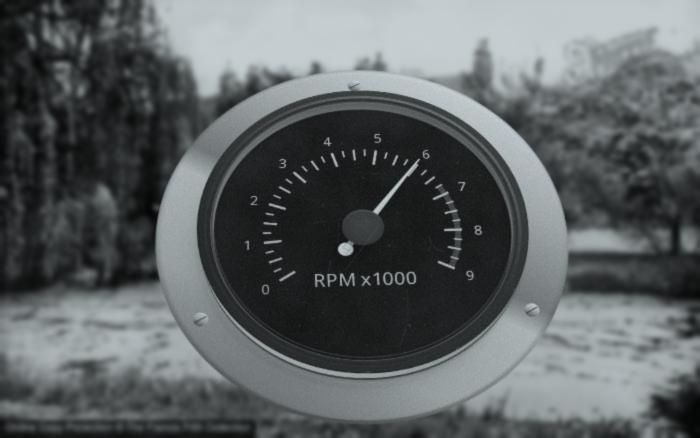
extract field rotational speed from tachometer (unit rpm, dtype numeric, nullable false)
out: 6000 rpm
